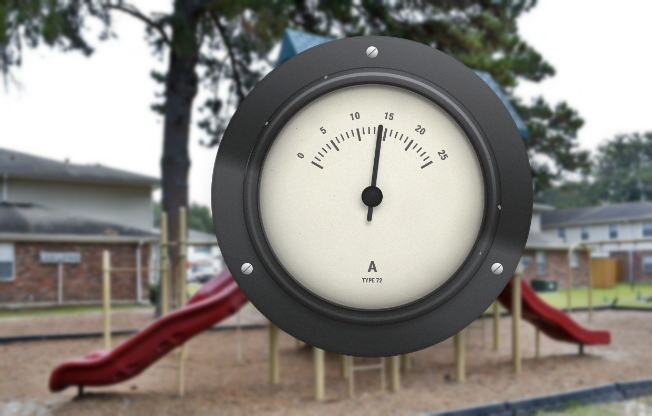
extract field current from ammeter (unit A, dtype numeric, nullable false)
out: 14 A
